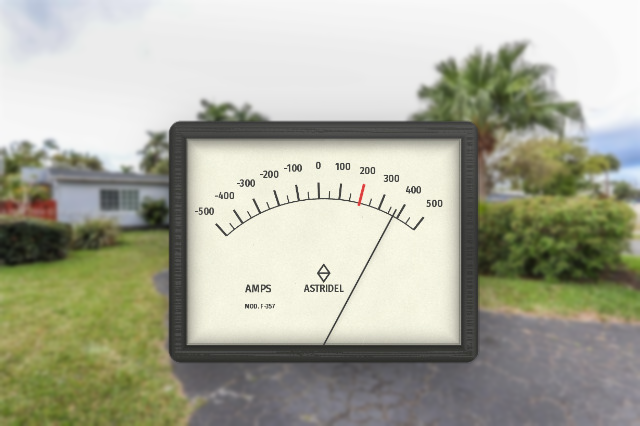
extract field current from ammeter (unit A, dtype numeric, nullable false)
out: 375 A
